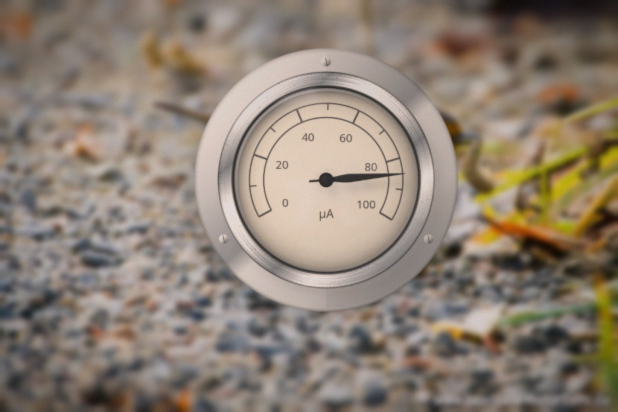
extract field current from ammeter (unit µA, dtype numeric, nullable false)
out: 85 µA
